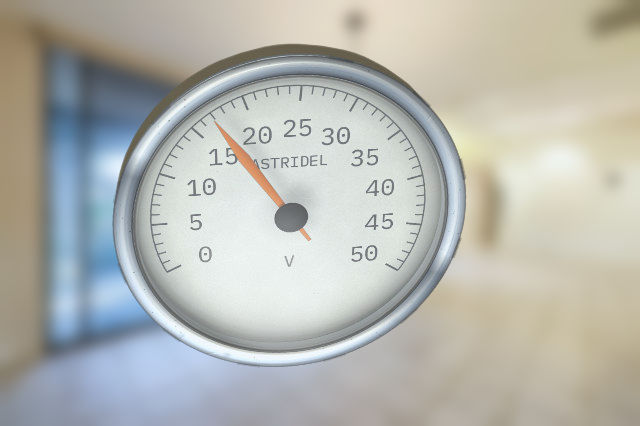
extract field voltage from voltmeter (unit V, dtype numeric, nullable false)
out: 17 V
